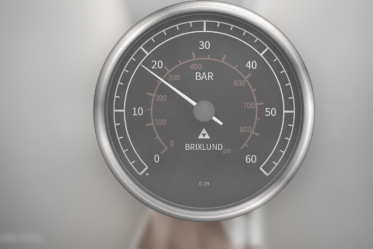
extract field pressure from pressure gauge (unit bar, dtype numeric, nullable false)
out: 18 bar
